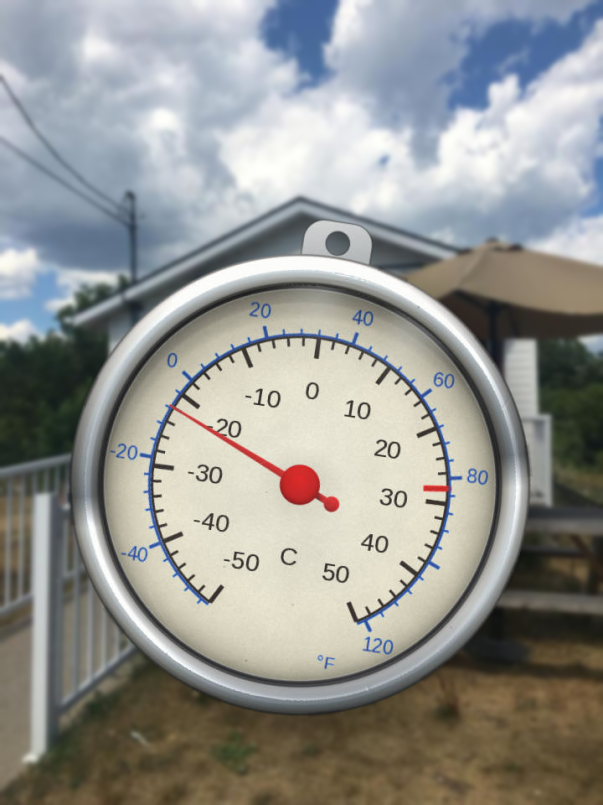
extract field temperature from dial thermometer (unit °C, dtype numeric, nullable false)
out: -22 °C
